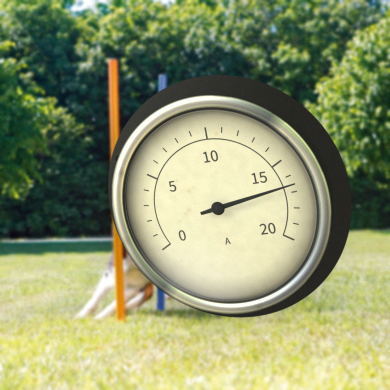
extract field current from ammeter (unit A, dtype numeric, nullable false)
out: 16.5 A
